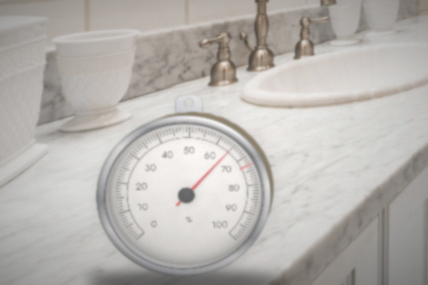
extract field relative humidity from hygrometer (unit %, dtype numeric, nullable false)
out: 65 %
